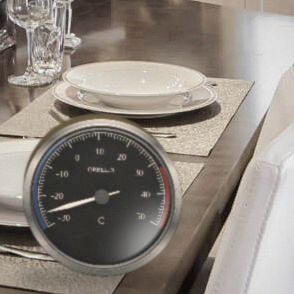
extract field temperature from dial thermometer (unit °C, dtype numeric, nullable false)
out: -25 °C
